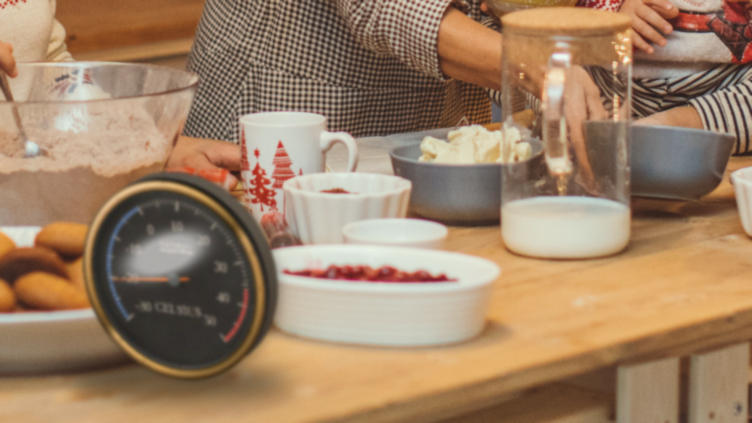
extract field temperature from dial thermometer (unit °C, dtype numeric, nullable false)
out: -20 °C
